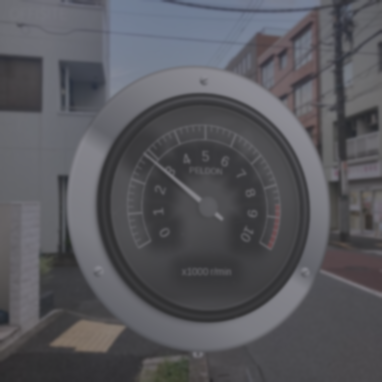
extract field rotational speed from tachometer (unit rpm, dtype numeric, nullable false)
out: 2800 rpm
